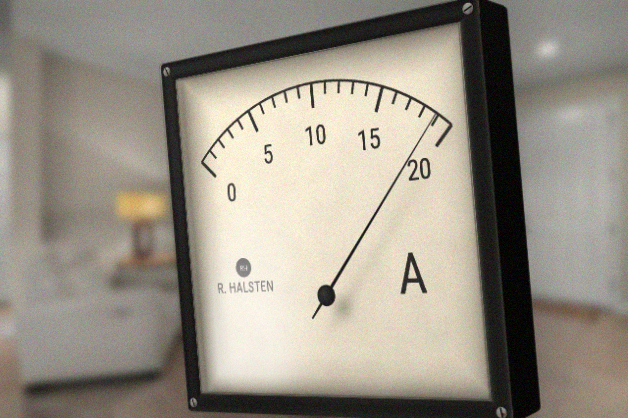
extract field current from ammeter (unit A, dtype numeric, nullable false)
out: 19 A
